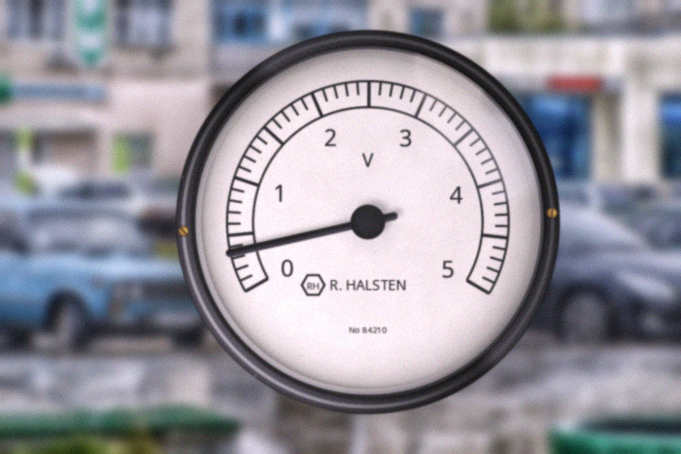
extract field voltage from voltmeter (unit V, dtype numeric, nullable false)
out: 0.35 V
